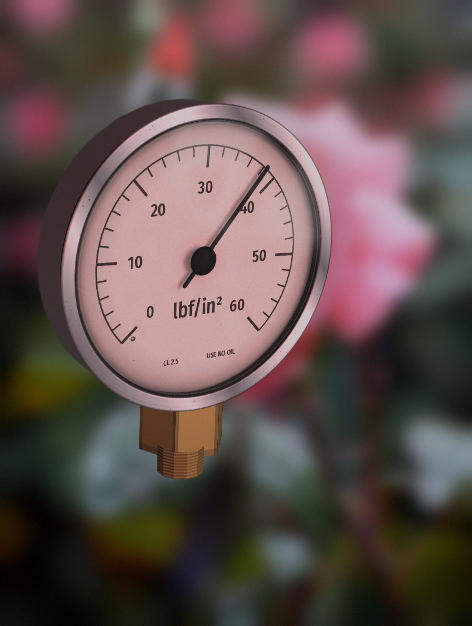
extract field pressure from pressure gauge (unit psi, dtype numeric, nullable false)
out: 38 psi
